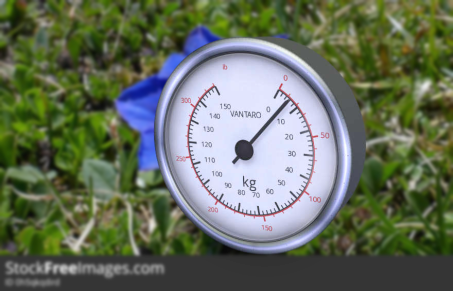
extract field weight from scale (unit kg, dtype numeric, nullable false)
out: 6 kg
